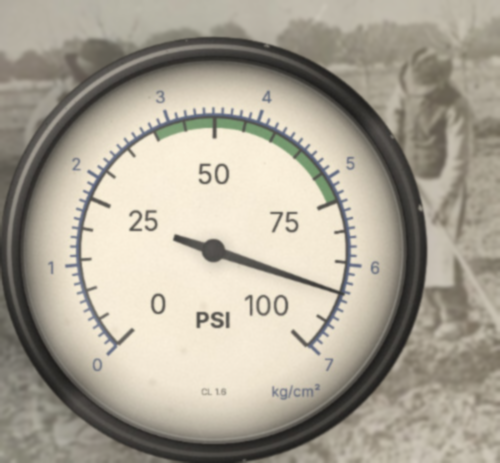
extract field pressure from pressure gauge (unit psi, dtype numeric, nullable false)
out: 90 psi
